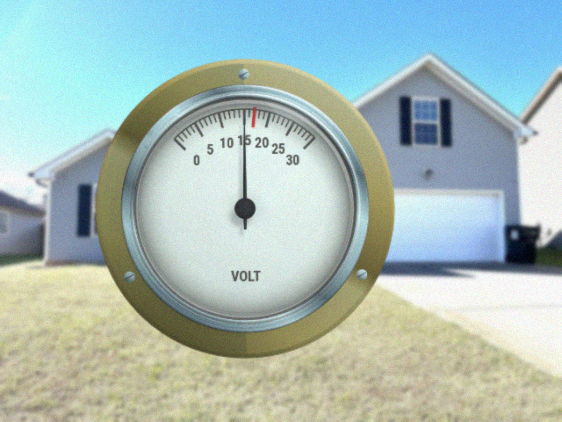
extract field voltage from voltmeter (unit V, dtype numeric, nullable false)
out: 15 V
